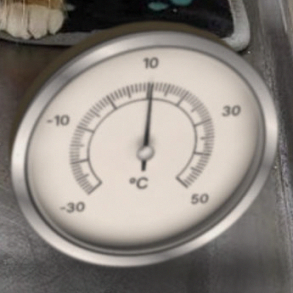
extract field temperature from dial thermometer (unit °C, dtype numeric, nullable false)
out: 10 °C
